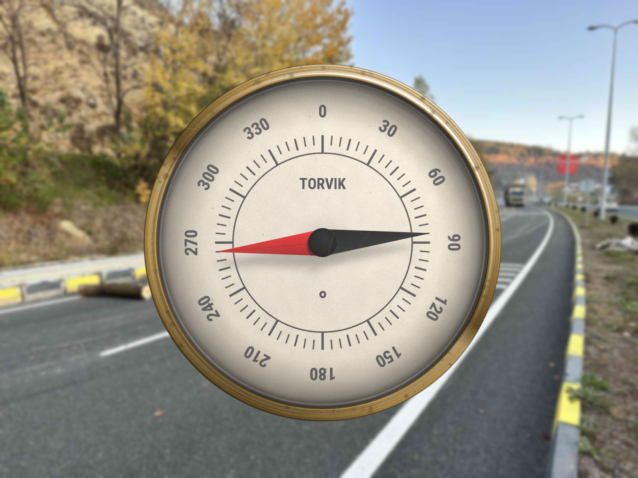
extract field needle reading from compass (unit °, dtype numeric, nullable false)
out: 265 °
